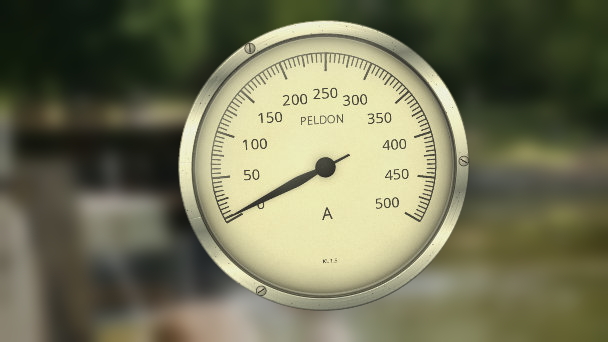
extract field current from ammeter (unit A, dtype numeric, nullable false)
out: 5 A
